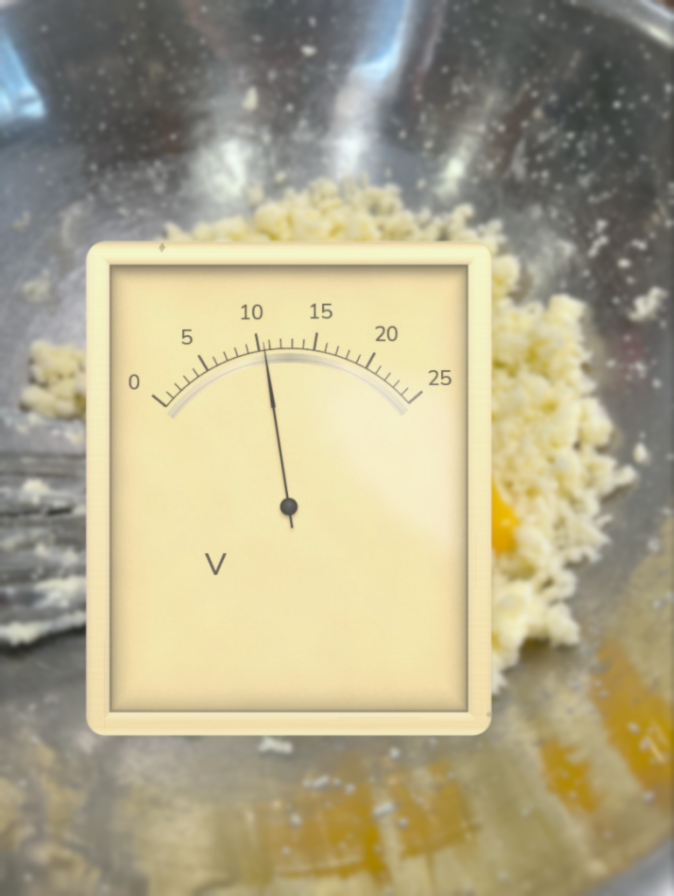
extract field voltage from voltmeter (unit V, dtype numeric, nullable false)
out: 10.5 V
